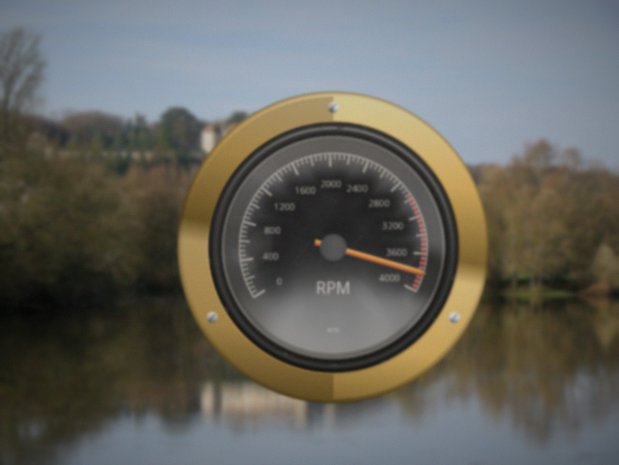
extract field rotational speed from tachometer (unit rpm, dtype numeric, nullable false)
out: 3800 rpm
